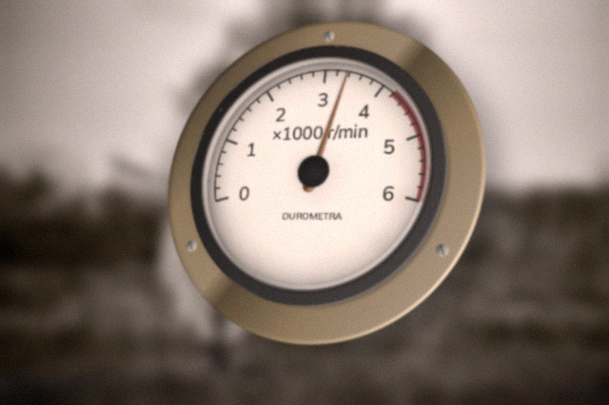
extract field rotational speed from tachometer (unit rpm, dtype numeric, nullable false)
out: 3400 rpm
